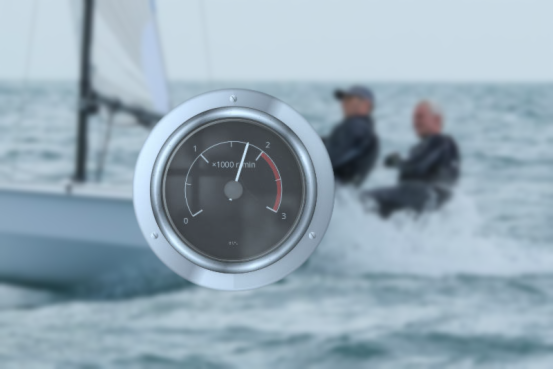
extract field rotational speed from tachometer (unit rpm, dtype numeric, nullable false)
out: 1750 rpm
